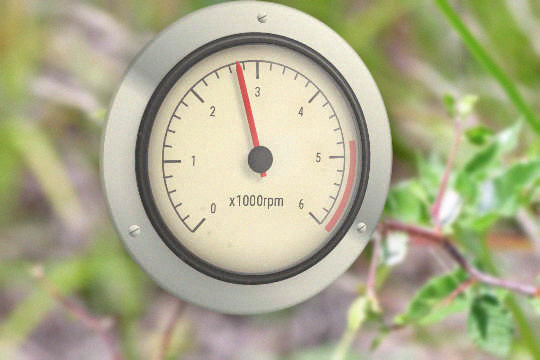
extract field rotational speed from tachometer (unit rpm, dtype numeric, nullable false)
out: 2700 rpm
